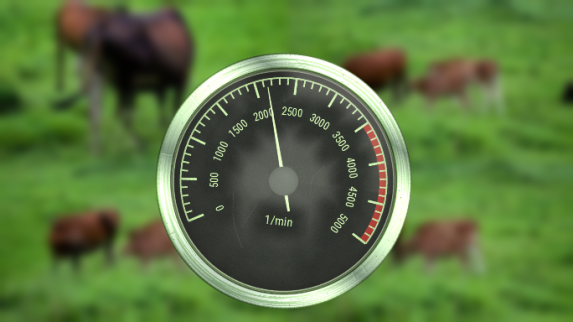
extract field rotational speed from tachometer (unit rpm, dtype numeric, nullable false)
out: 2150 rpm
